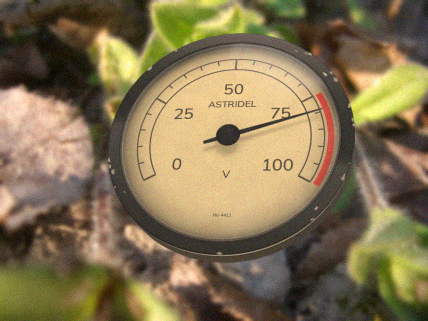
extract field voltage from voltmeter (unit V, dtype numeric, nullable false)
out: 80 V
